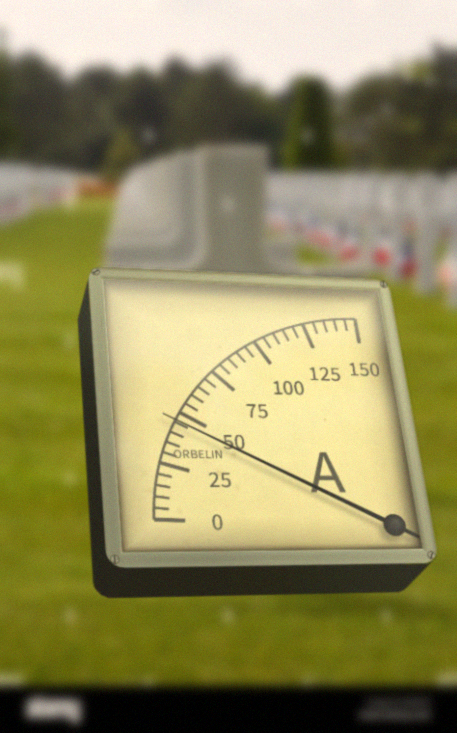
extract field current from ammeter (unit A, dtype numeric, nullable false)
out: 45 A
